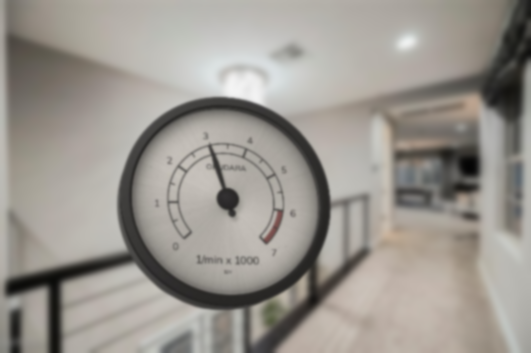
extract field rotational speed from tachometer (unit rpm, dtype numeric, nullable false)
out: 3000 rpm
